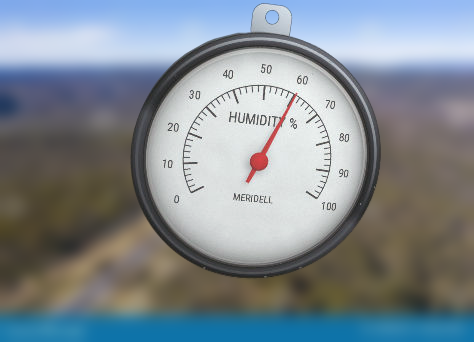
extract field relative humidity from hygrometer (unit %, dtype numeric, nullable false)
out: 60 %
